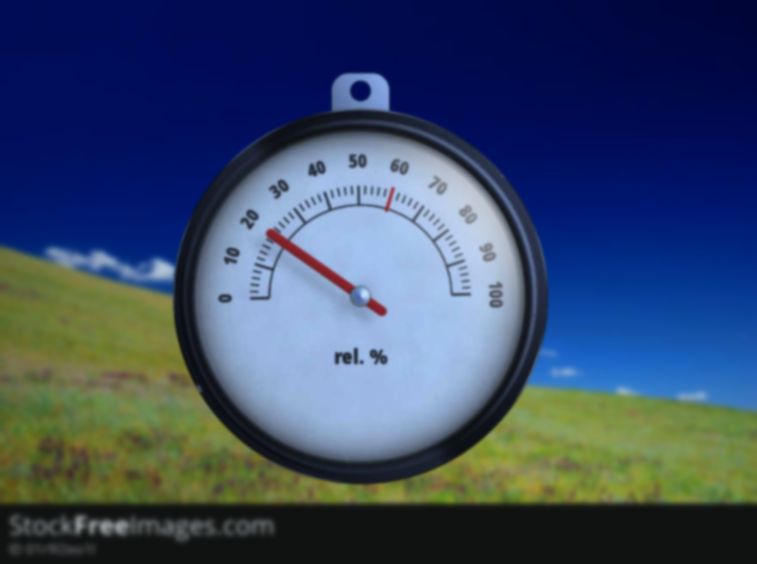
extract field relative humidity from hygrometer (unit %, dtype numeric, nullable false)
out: 20 %
